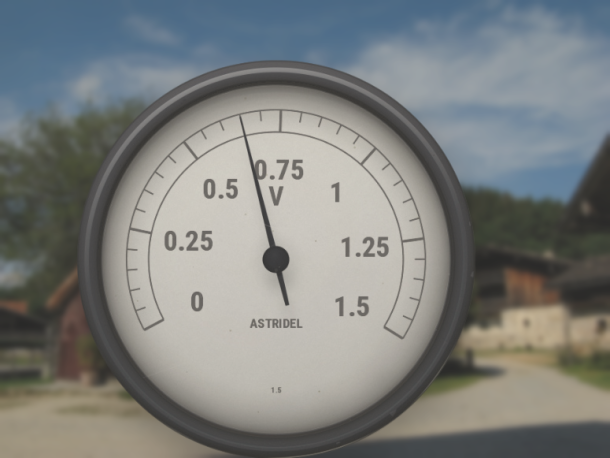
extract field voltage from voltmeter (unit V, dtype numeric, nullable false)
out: 0.65 V
